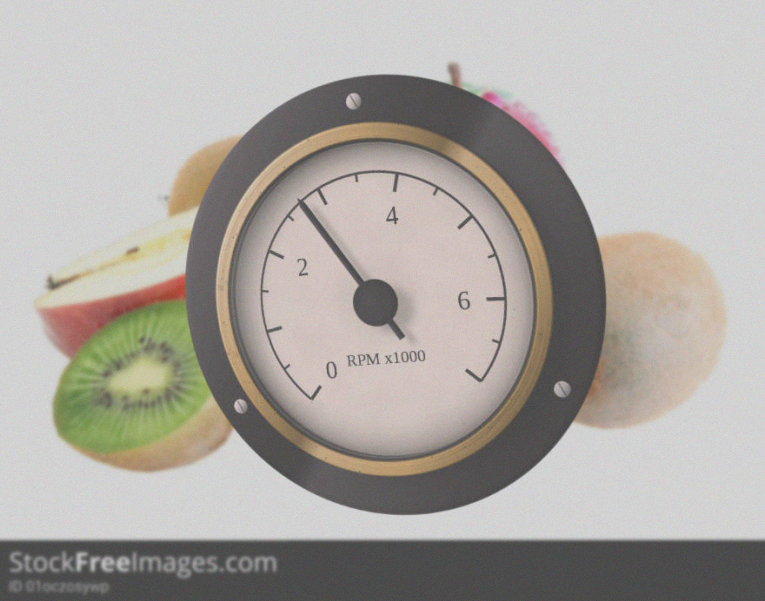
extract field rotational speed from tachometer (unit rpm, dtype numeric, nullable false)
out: 2750 rpm
